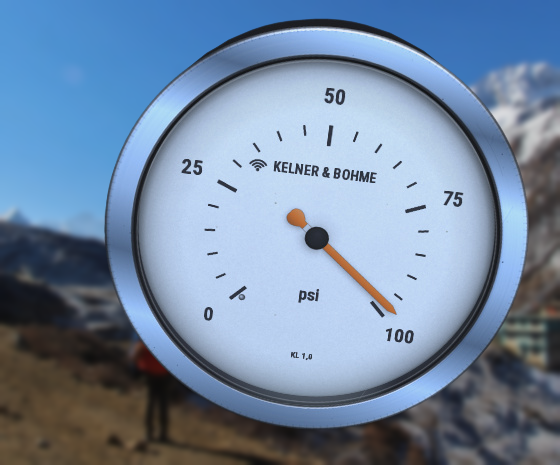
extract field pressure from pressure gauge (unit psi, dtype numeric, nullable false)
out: 97.5 psi
